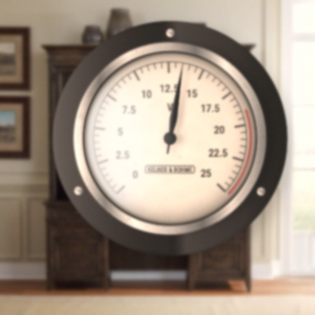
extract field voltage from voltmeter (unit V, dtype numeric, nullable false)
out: 13.5 V
